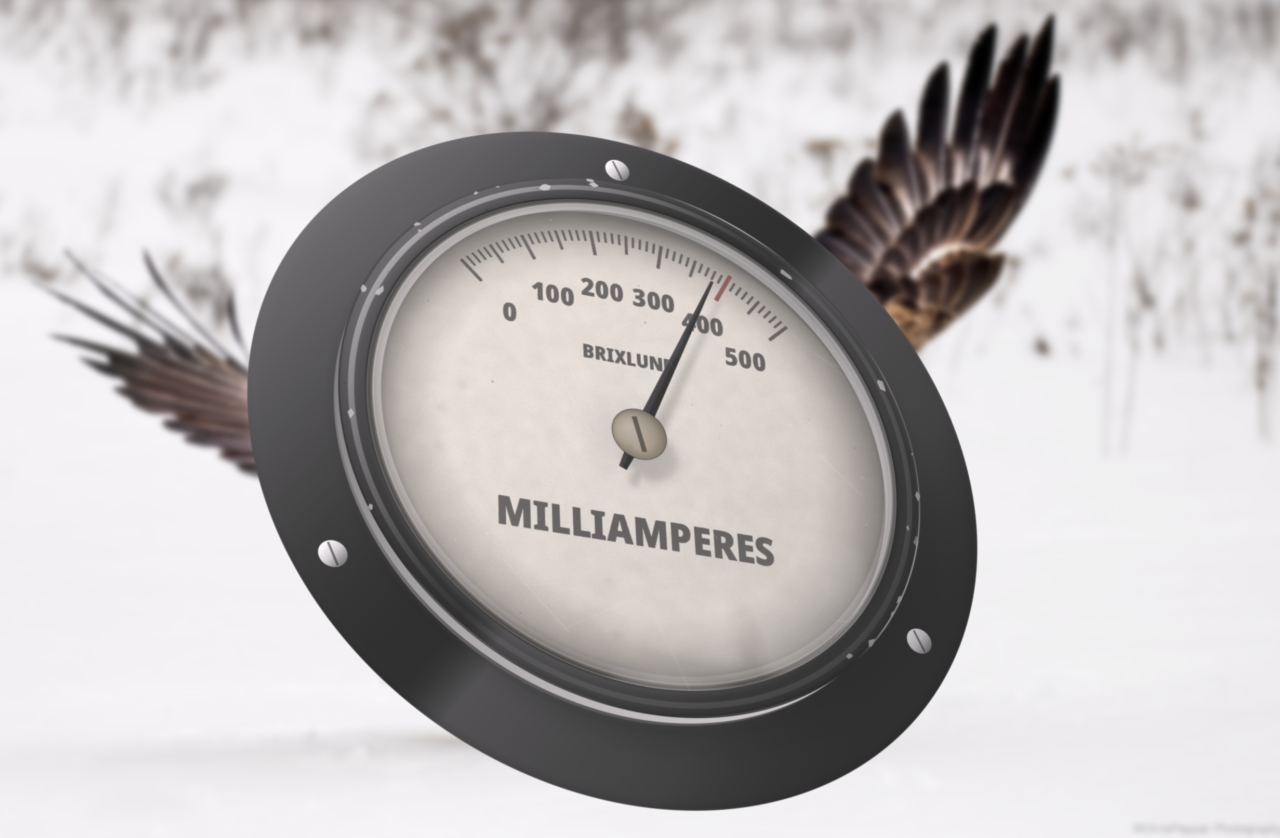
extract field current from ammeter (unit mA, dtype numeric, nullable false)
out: 380 mA
